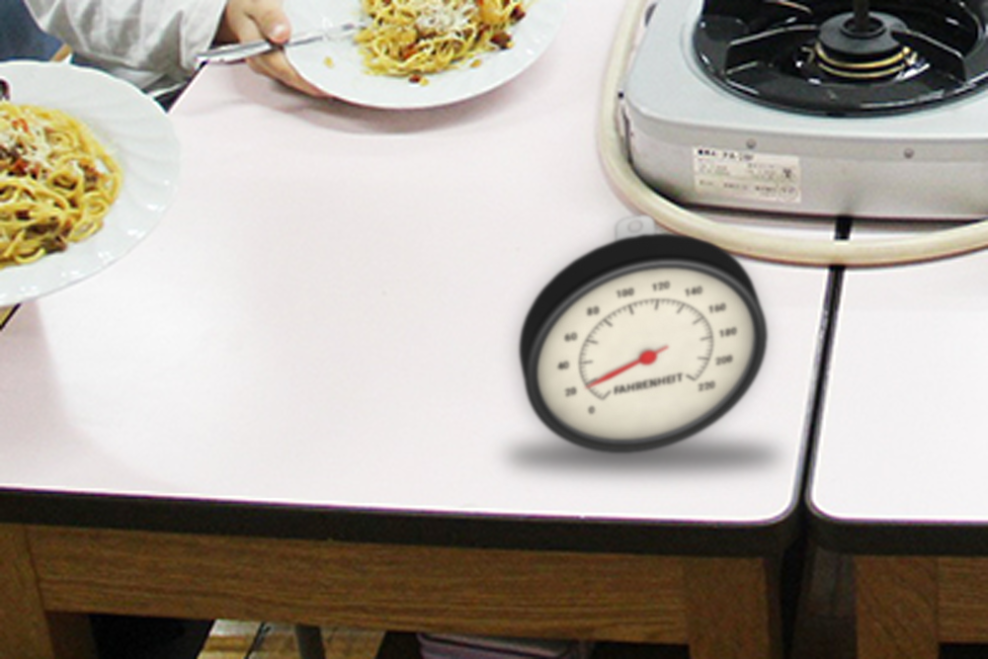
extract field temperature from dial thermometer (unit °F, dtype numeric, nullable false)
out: 20 °F
